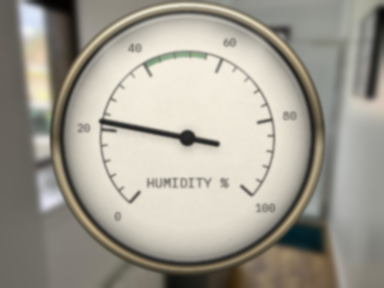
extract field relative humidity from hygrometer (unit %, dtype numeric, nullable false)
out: 22 %
